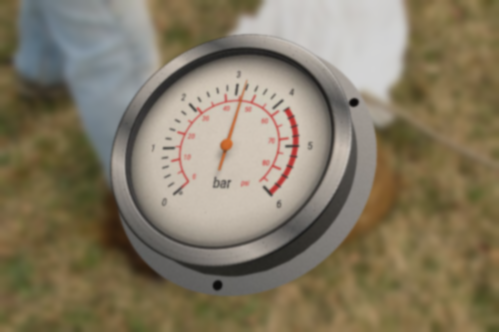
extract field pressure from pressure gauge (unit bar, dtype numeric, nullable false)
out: 3.2 bar
